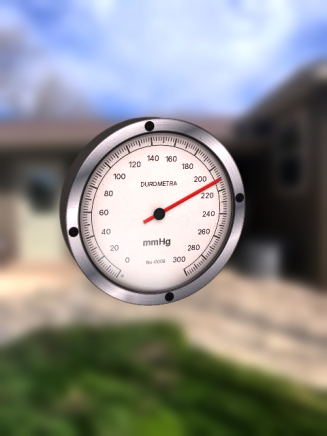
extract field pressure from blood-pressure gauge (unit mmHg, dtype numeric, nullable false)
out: 210 mmHg
